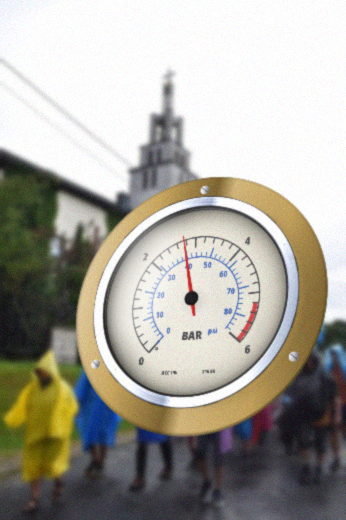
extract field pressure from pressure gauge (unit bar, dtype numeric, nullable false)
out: 2.8 bar
